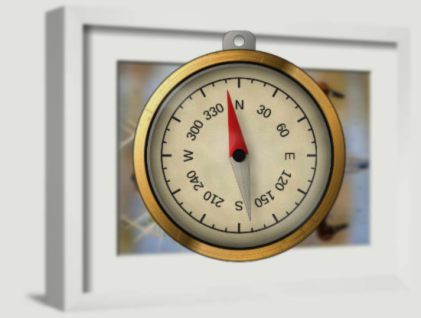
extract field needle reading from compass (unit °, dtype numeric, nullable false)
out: 350 °
